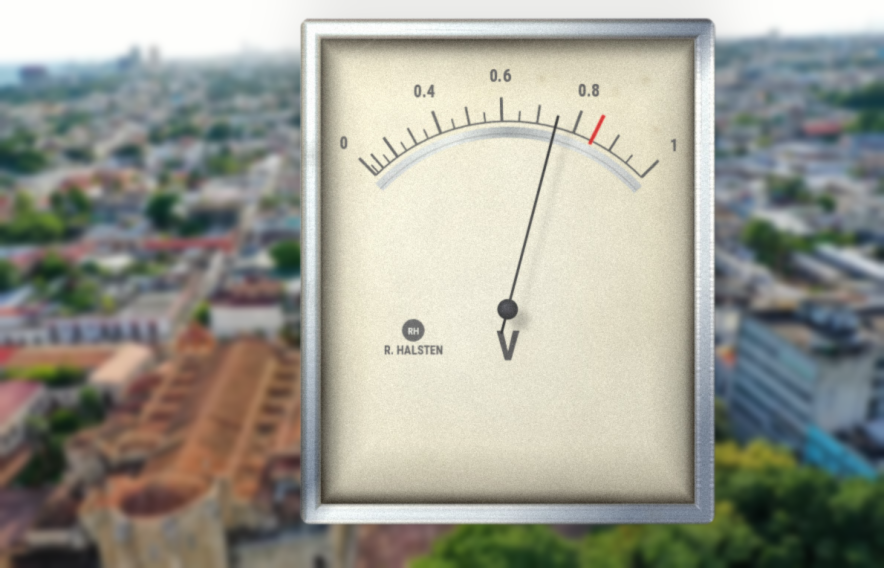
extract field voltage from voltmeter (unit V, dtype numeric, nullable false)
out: 0.75 V
